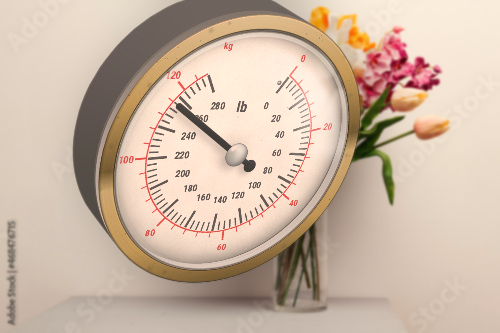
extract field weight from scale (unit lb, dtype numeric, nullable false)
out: 256 lb
